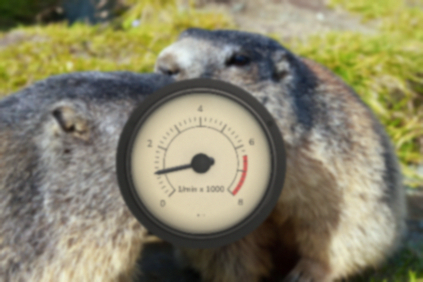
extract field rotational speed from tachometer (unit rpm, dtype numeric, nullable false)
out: 1000 rpm
